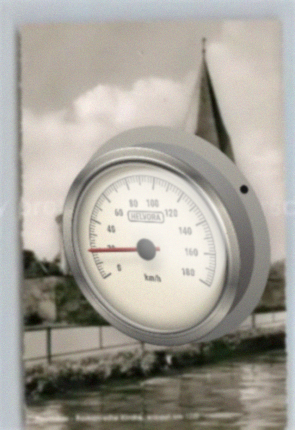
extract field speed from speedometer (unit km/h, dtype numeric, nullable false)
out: 20 km/h
